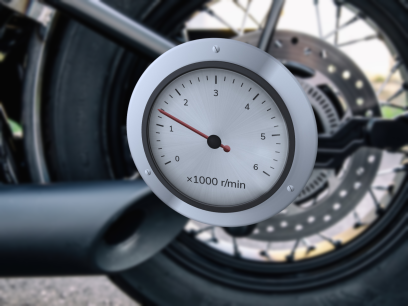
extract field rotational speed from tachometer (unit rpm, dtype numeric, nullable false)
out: 1400 rpm
